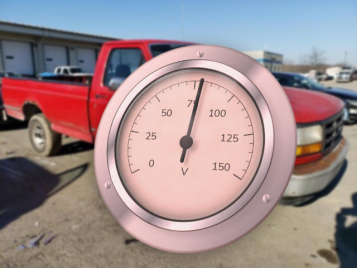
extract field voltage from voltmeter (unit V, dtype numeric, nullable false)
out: 80 V
